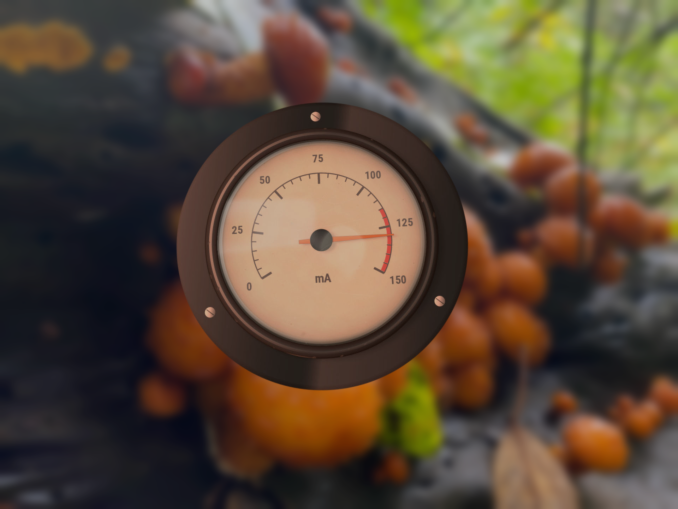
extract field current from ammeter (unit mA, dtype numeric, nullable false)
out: 130 mA
